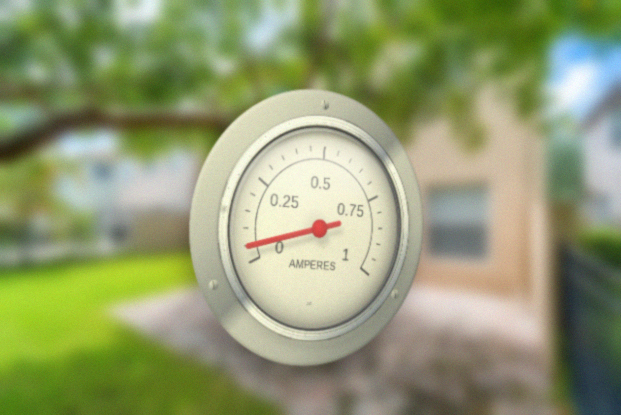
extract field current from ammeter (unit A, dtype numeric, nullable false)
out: 0.05 A
